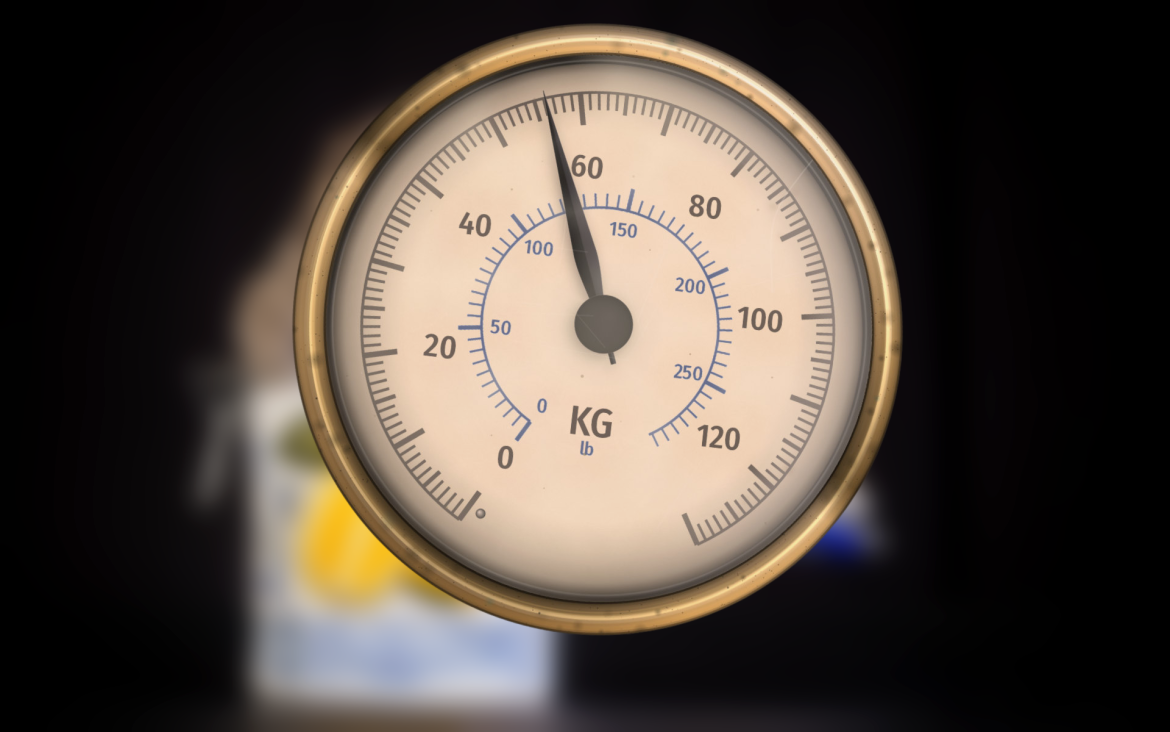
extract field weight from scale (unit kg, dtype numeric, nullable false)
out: 56 kg
